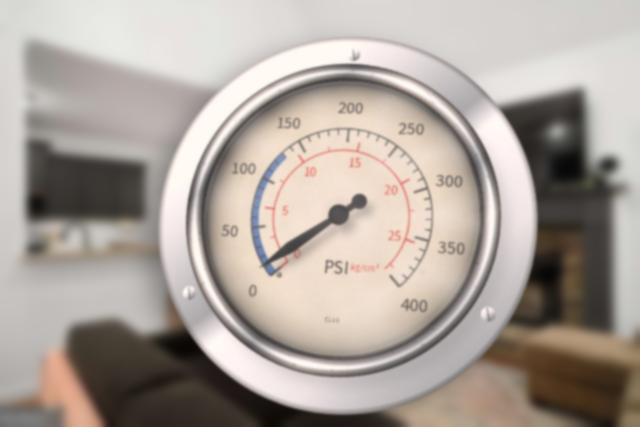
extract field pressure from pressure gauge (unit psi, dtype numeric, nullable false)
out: 10 psi
